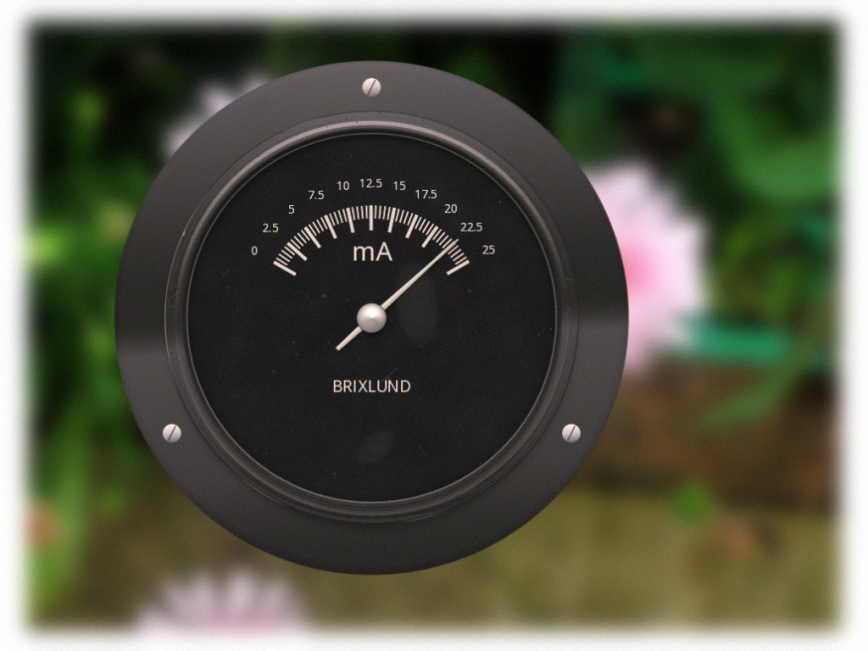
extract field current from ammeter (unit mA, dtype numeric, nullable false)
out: 22.5 mA
